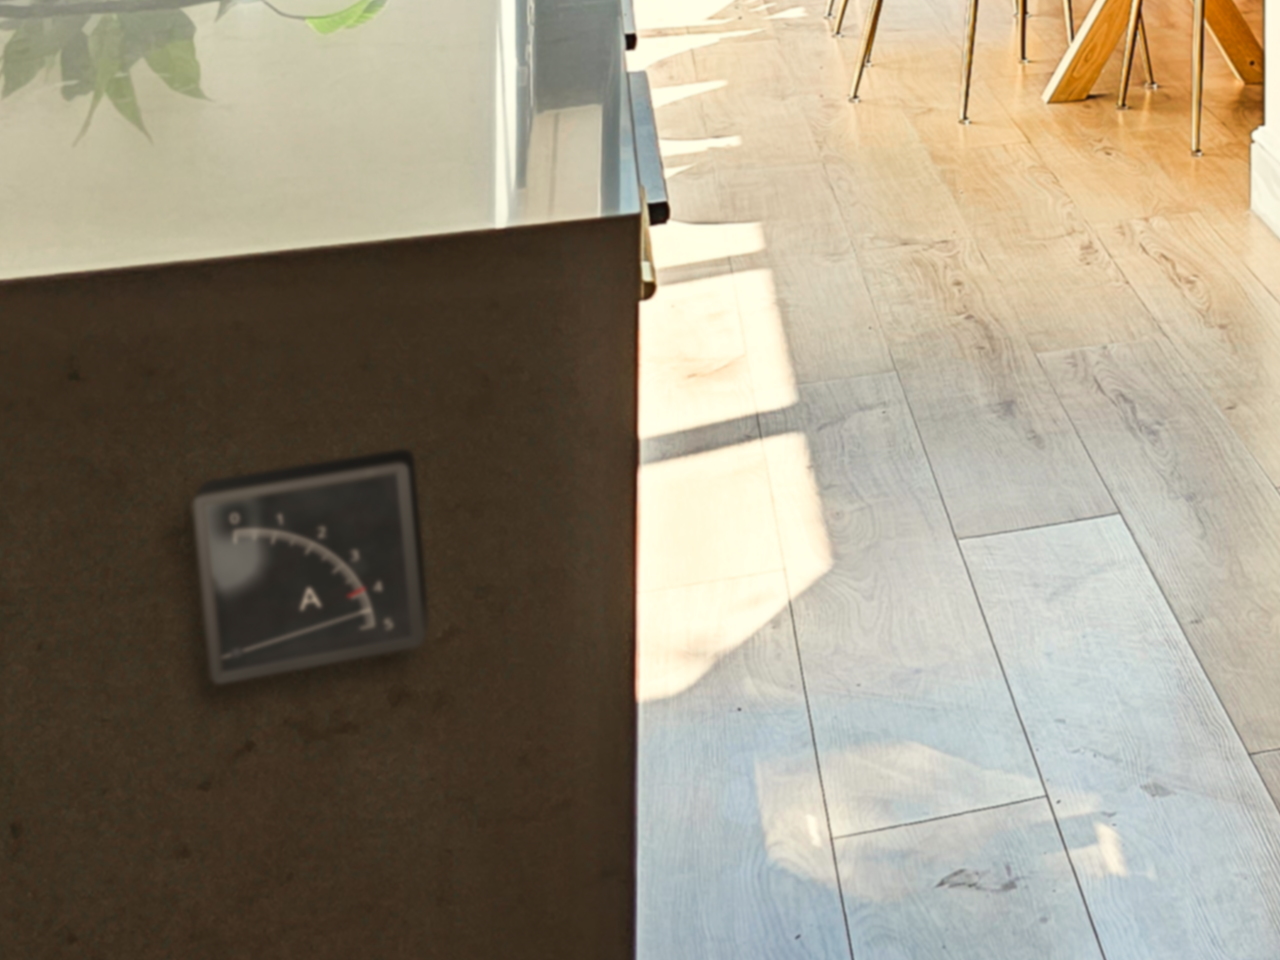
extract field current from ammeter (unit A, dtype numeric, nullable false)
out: 4.5 A
